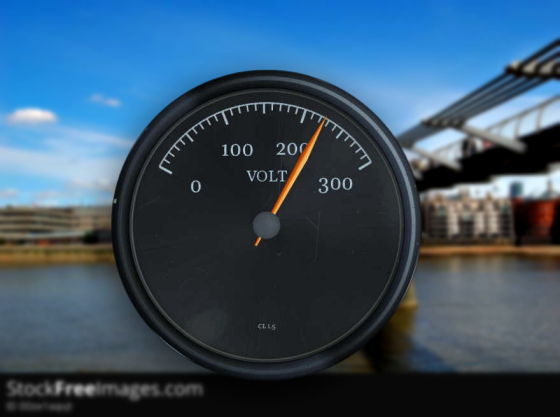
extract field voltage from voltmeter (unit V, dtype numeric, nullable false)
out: 225 V
